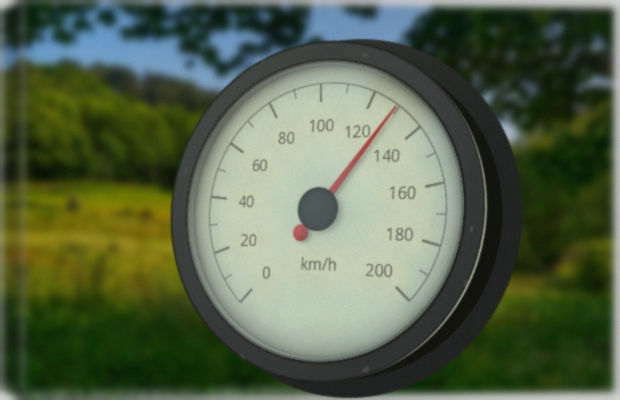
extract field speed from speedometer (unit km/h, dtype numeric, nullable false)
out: 130 km/h
